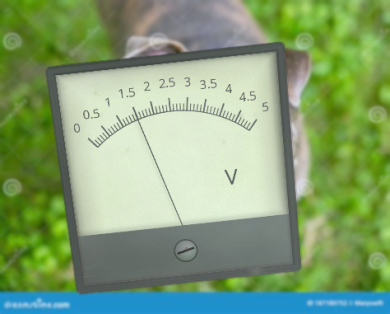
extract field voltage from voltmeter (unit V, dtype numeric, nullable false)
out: 1.5 V
